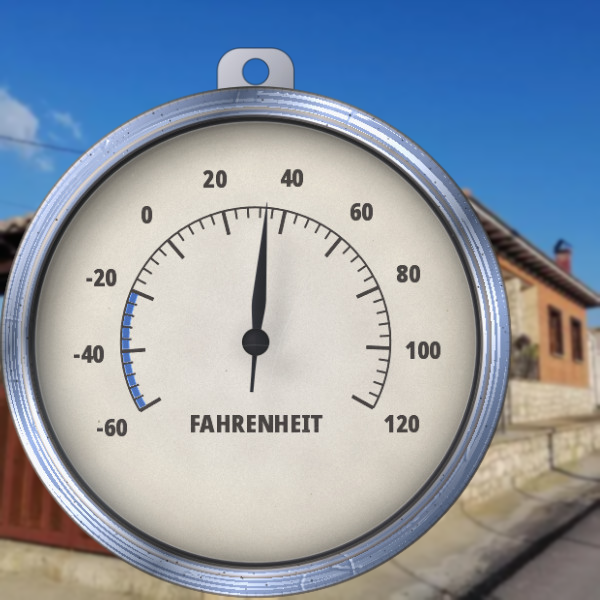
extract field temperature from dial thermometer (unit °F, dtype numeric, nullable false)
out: 34 °F
